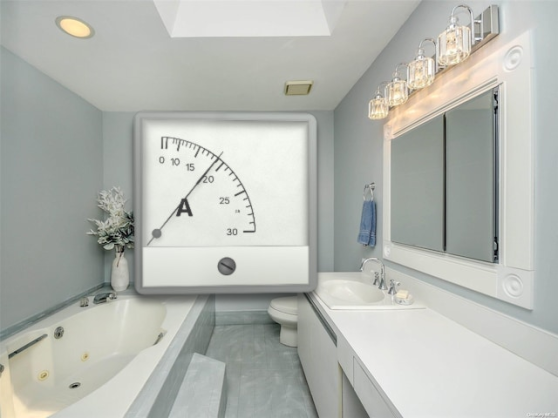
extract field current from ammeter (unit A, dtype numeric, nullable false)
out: 19 A
